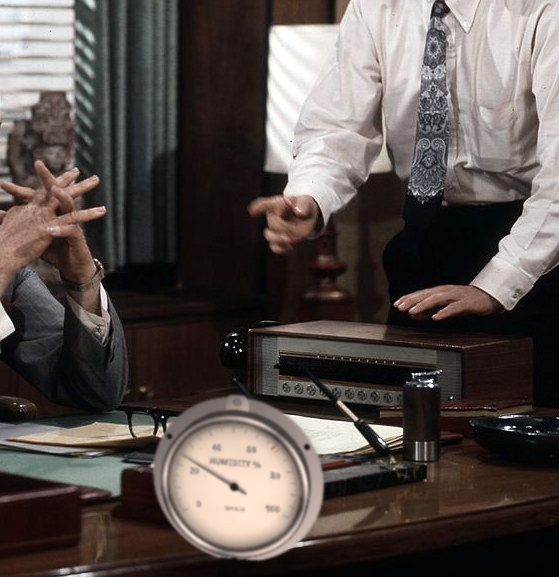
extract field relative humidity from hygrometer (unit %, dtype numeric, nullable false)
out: 25 %
